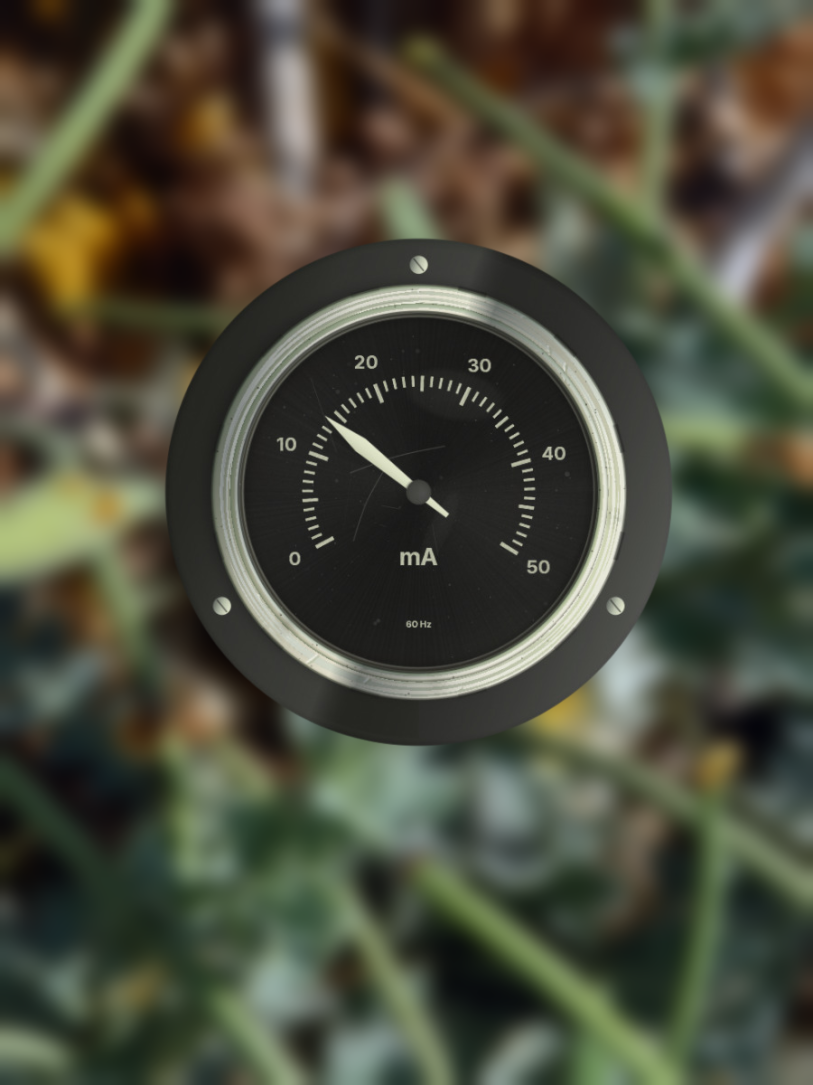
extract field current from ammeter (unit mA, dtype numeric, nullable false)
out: 14 mA
